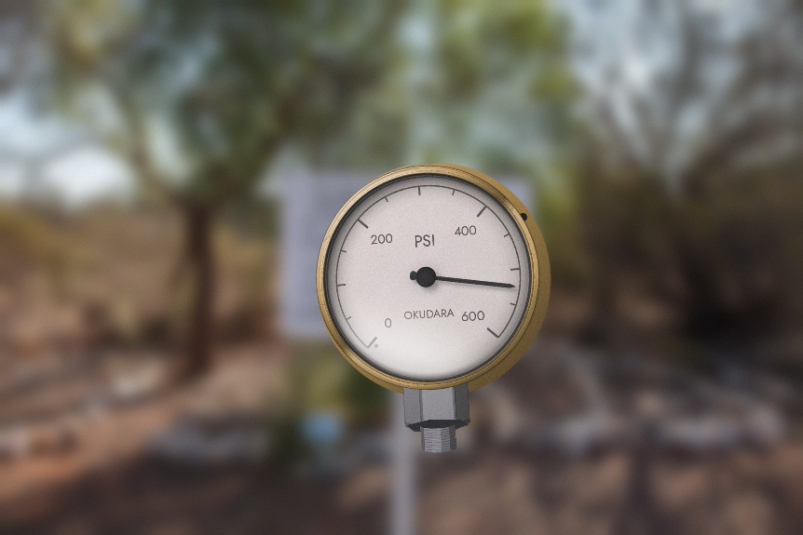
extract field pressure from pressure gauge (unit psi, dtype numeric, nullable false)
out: 525 psi
